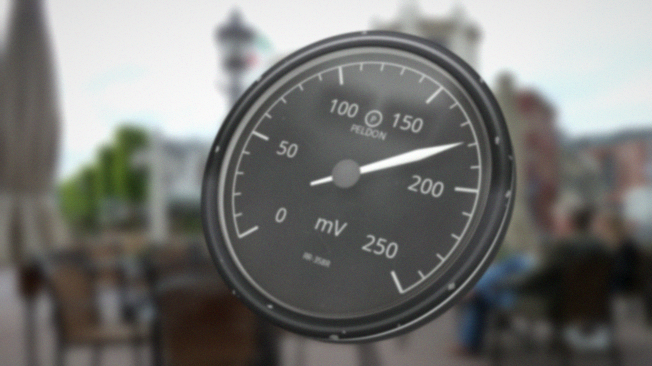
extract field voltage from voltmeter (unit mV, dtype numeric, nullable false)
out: 180 mV
